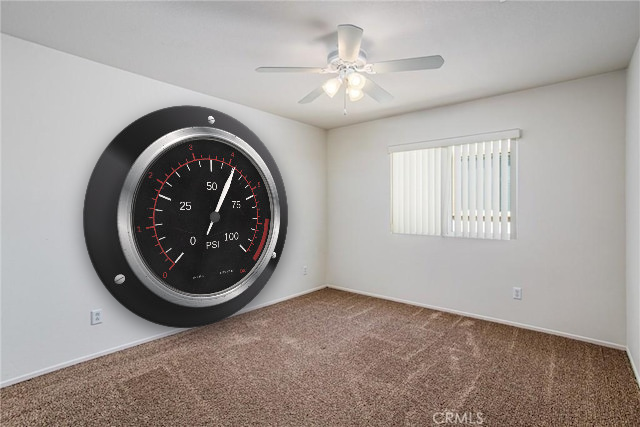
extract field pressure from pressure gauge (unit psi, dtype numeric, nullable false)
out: 60 psi
